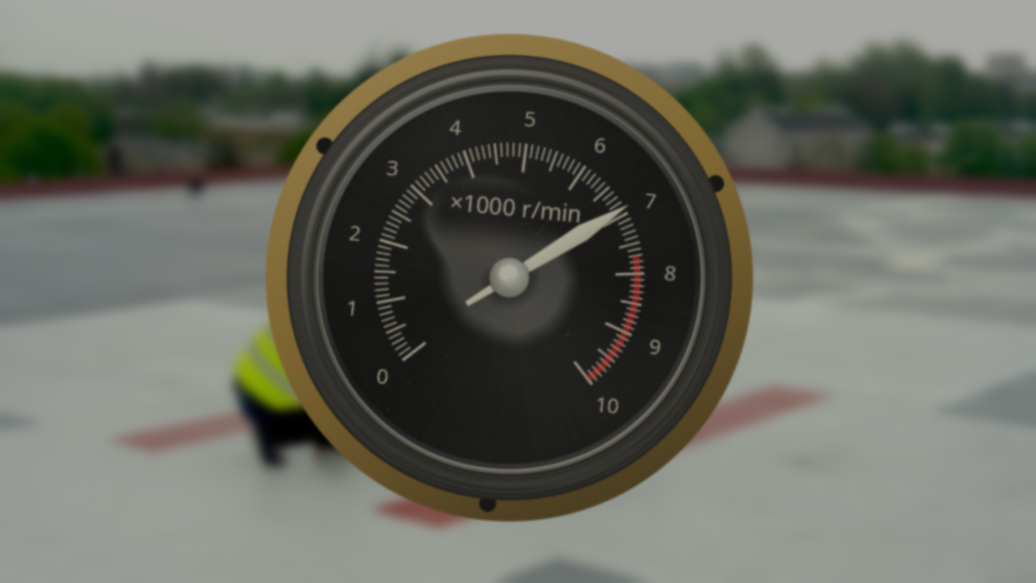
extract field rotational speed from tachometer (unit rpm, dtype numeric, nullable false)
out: 6900 rpm
